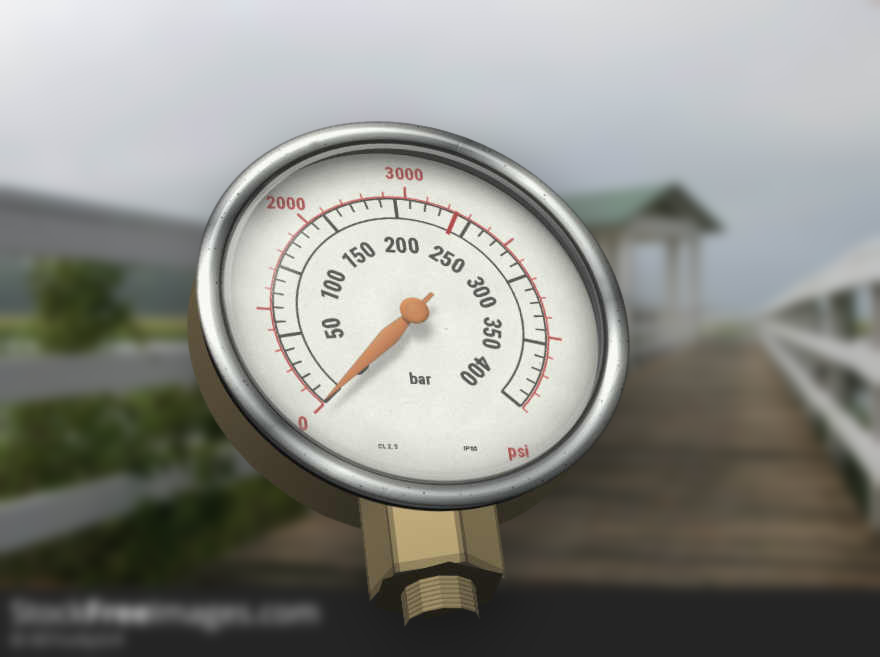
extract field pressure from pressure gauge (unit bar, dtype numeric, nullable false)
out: 0 bar
